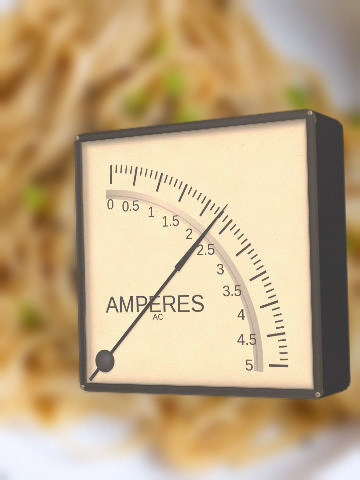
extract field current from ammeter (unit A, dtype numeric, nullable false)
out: 2.3 A
